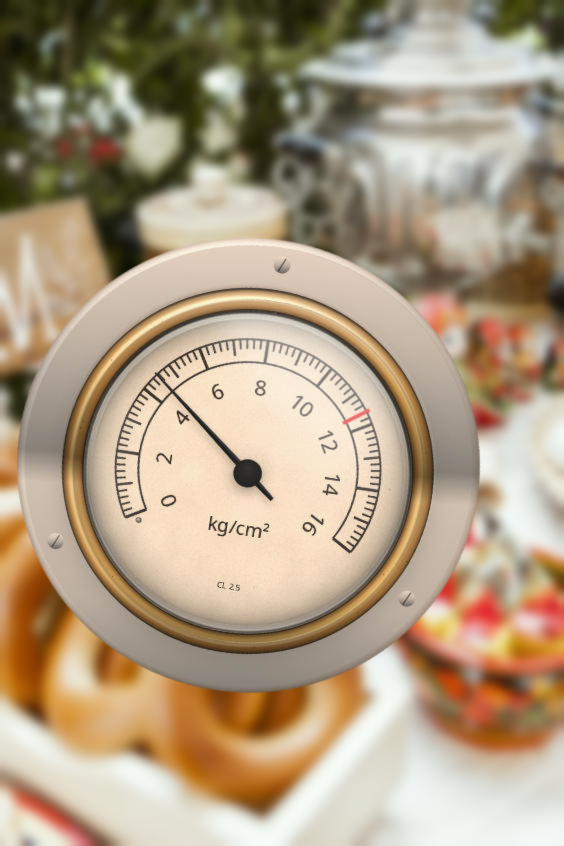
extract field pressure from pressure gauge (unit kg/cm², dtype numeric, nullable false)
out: 4.6 kg/cm²
